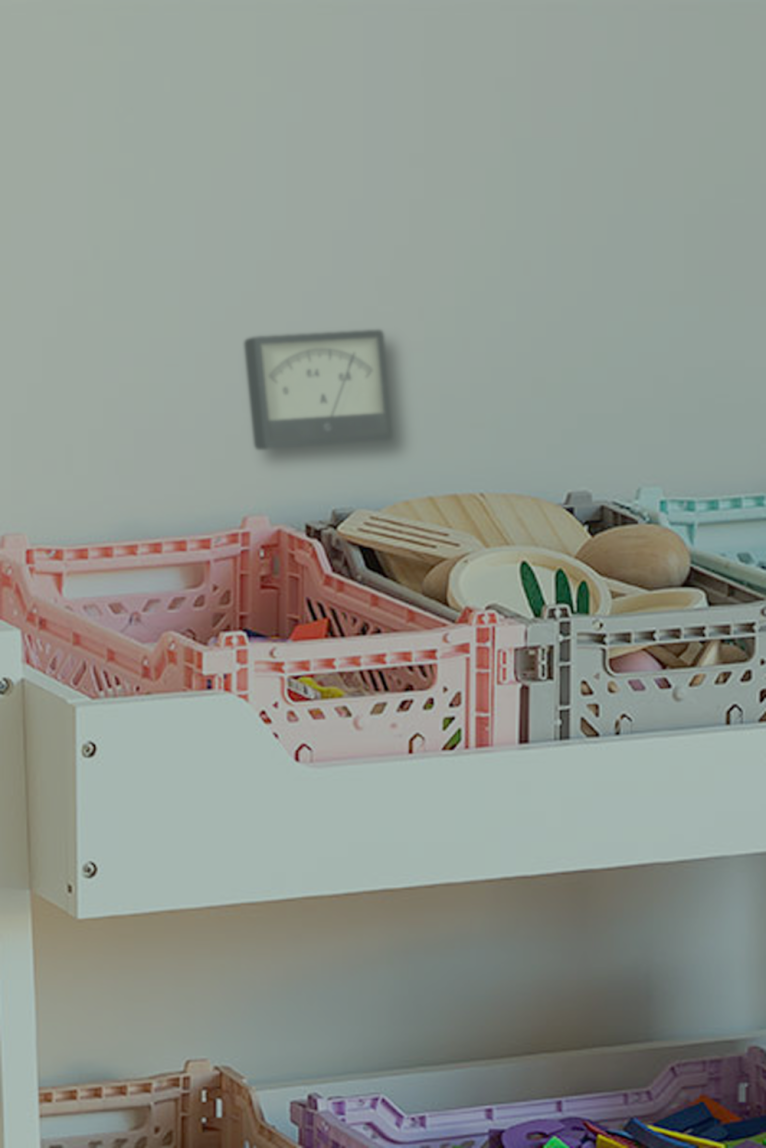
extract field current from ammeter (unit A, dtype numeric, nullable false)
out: 0.8 A
